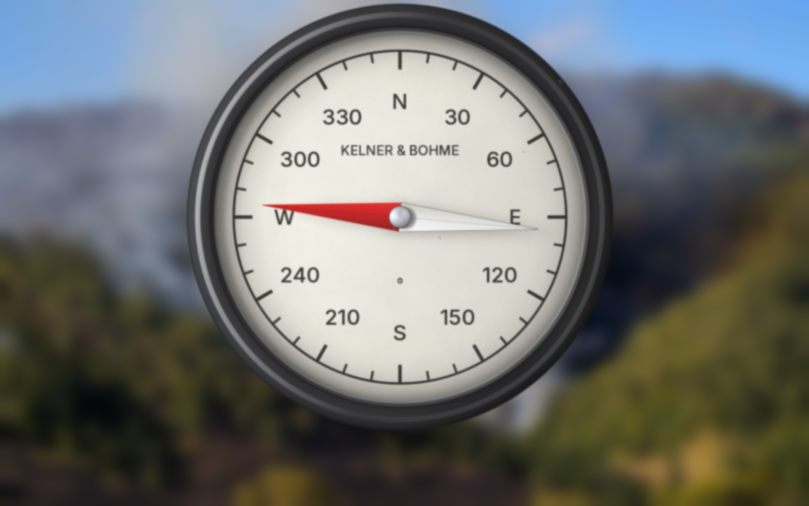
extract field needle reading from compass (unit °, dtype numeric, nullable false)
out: 275 °
